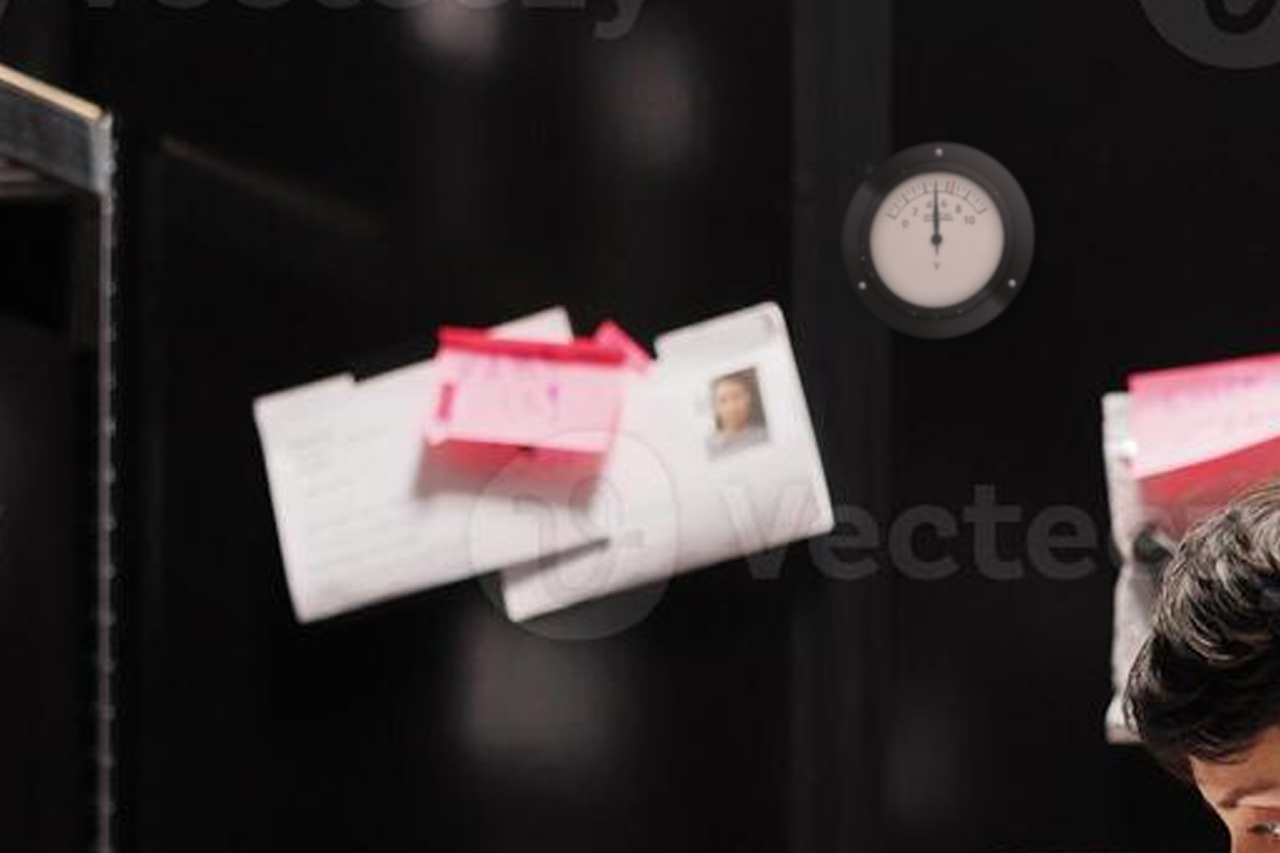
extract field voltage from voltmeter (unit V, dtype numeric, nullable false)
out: 5 V
